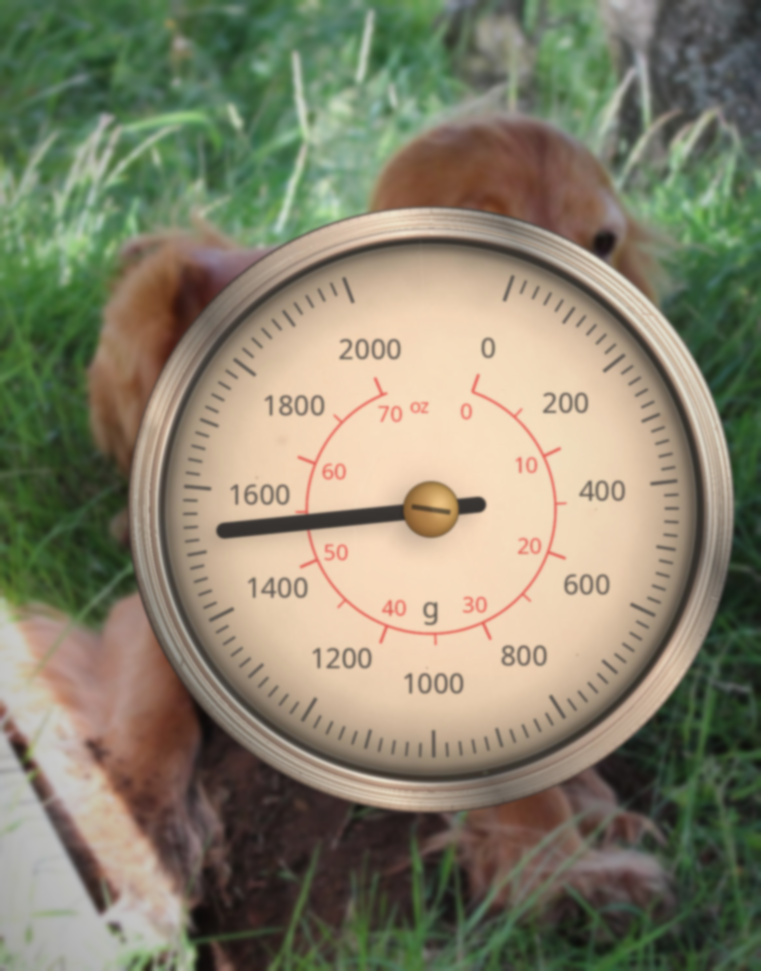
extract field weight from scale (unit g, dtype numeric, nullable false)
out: 1530 g
